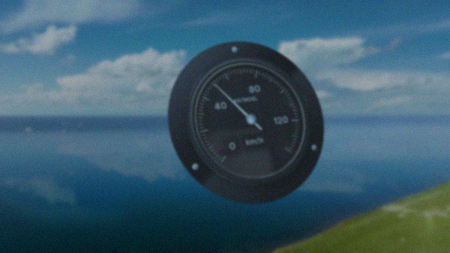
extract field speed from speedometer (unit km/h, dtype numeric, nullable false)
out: 50 km/h
